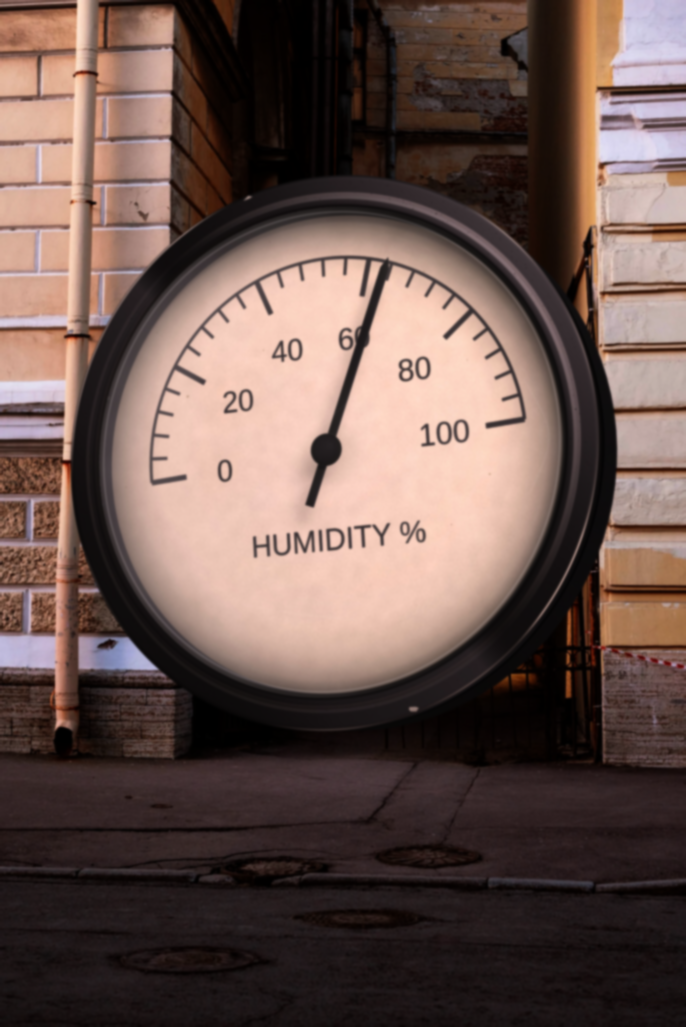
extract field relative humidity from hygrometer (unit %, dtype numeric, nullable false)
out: 64 %
